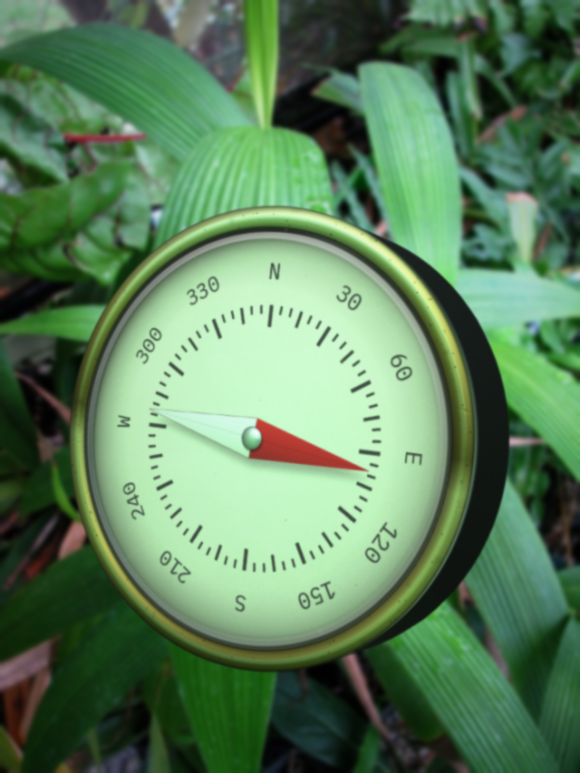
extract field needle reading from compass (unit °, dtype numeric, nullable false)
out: 97.5 °
